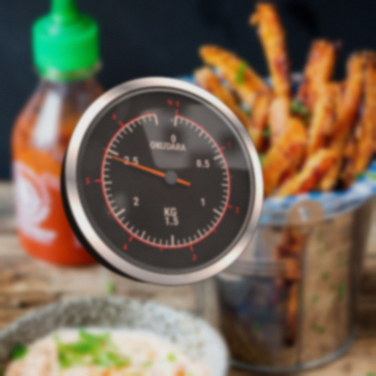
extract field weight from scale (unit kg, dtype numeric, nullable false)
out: 2.45 kg
